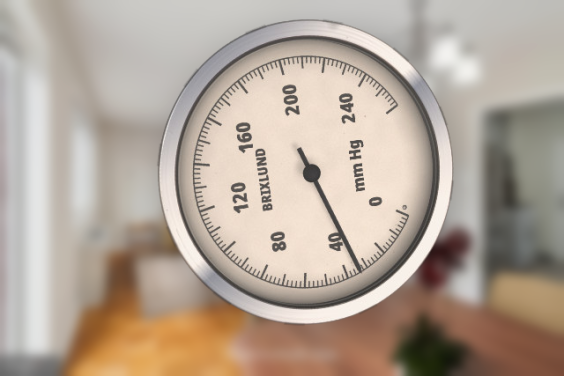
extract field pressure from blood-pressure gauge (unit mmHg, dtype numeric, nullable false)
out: 34 mmHg
